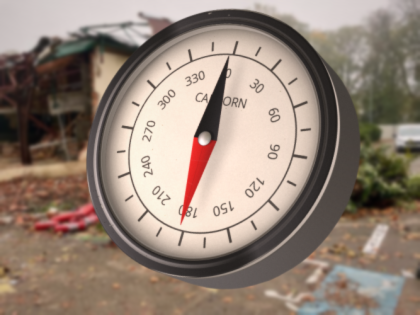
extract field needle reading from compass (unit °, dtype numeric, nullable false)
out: 180 °
